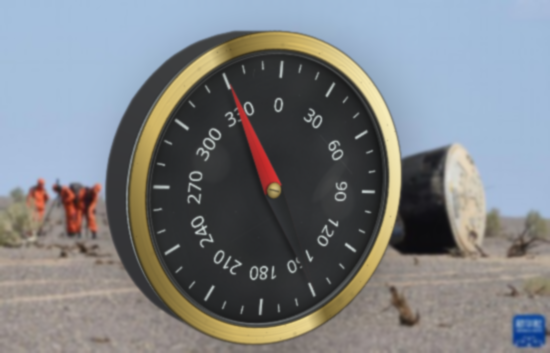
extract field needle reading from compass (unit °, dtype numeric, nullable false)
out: 330 °
